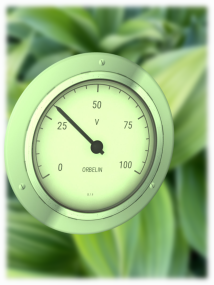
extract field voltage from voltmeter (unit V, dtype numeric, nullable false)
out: 30 V
